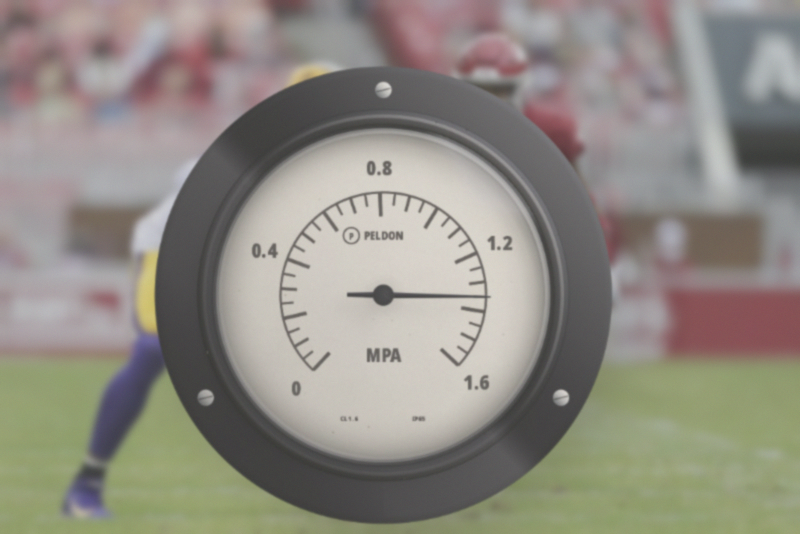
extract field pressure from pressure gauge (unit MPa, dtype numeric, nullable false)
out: 1.35 MPa
